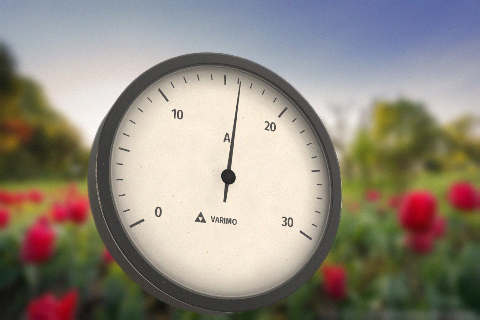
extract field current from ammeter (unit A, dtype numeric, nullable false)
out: 16 A
